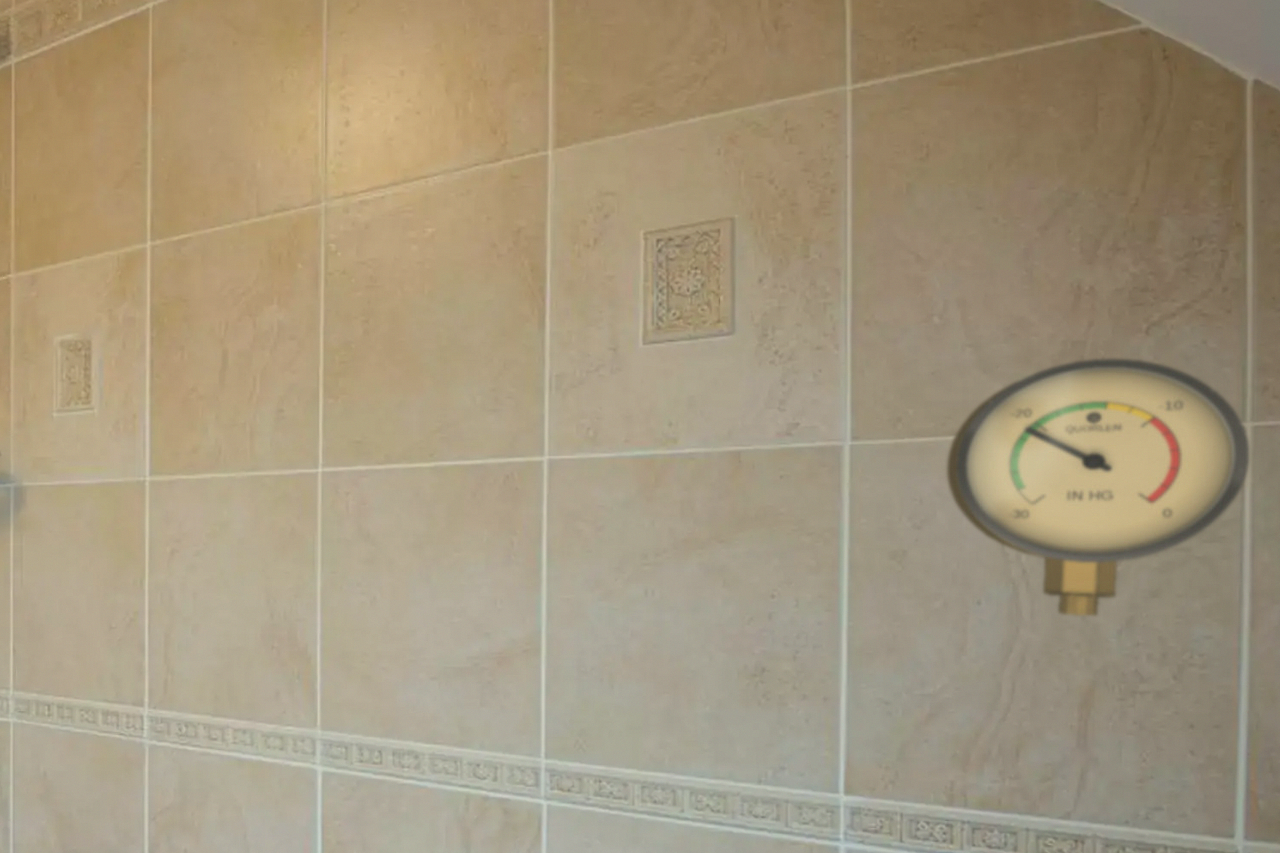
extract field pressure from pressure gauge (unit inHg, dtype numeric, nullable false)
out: -21 inHg
